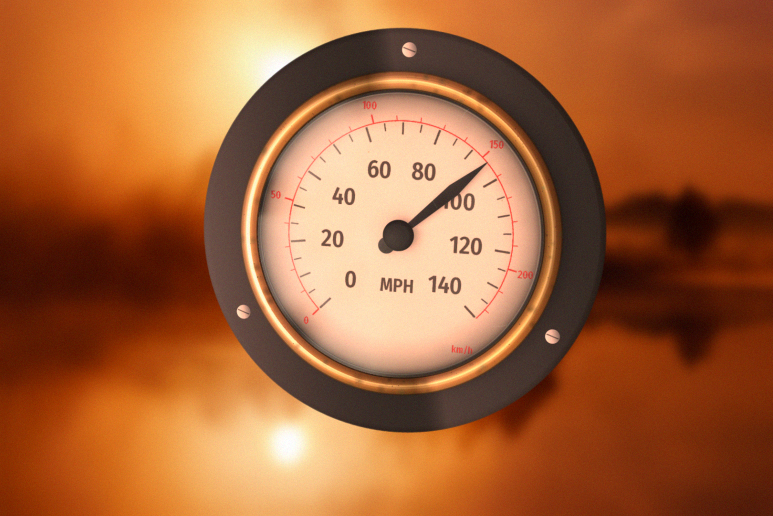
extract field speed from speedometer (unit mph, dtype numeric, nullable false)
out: 95 mph
